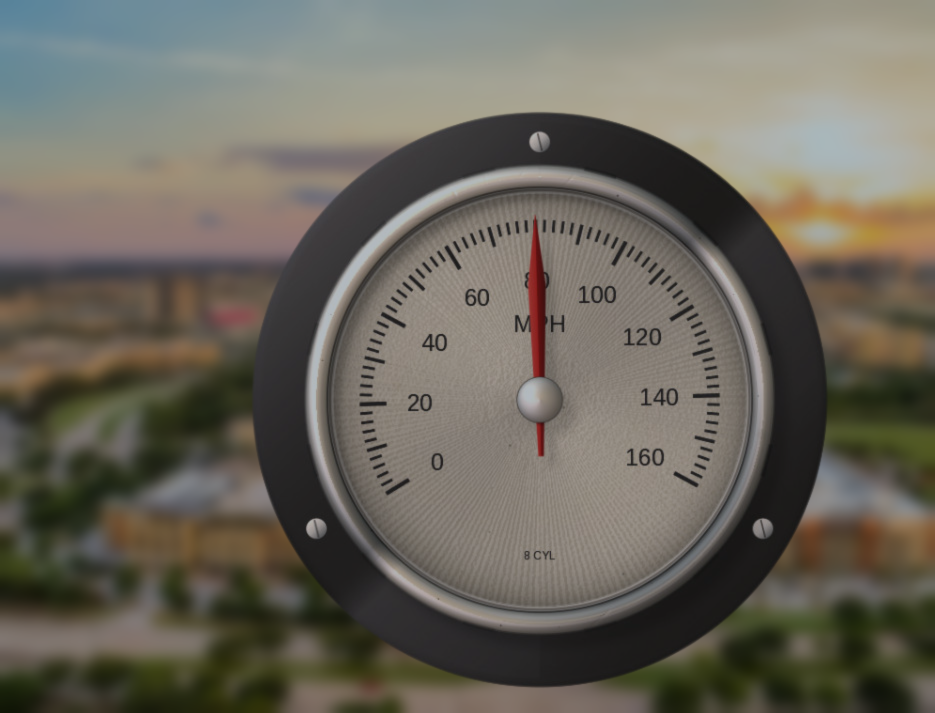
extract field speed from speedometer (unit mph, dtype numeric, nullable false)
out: 80 mph
